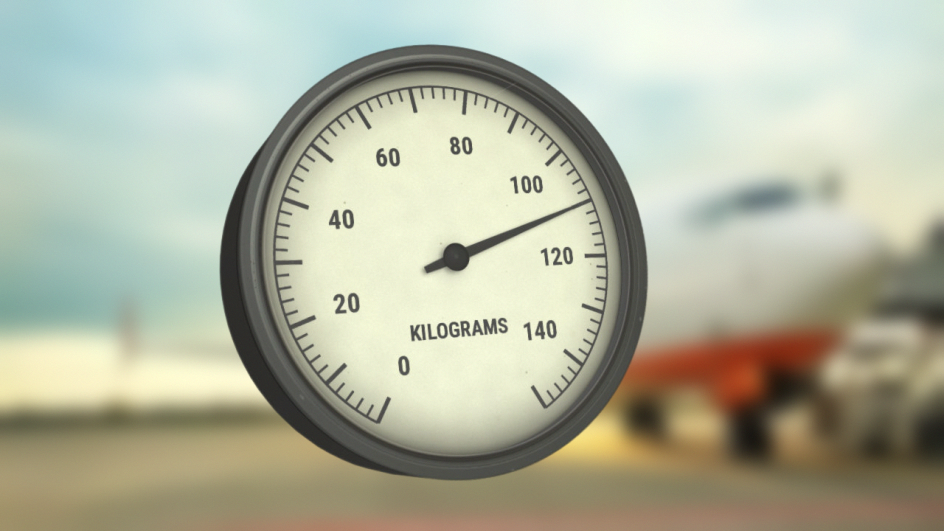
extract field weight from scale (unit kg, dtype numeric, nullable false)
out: 110 kg
